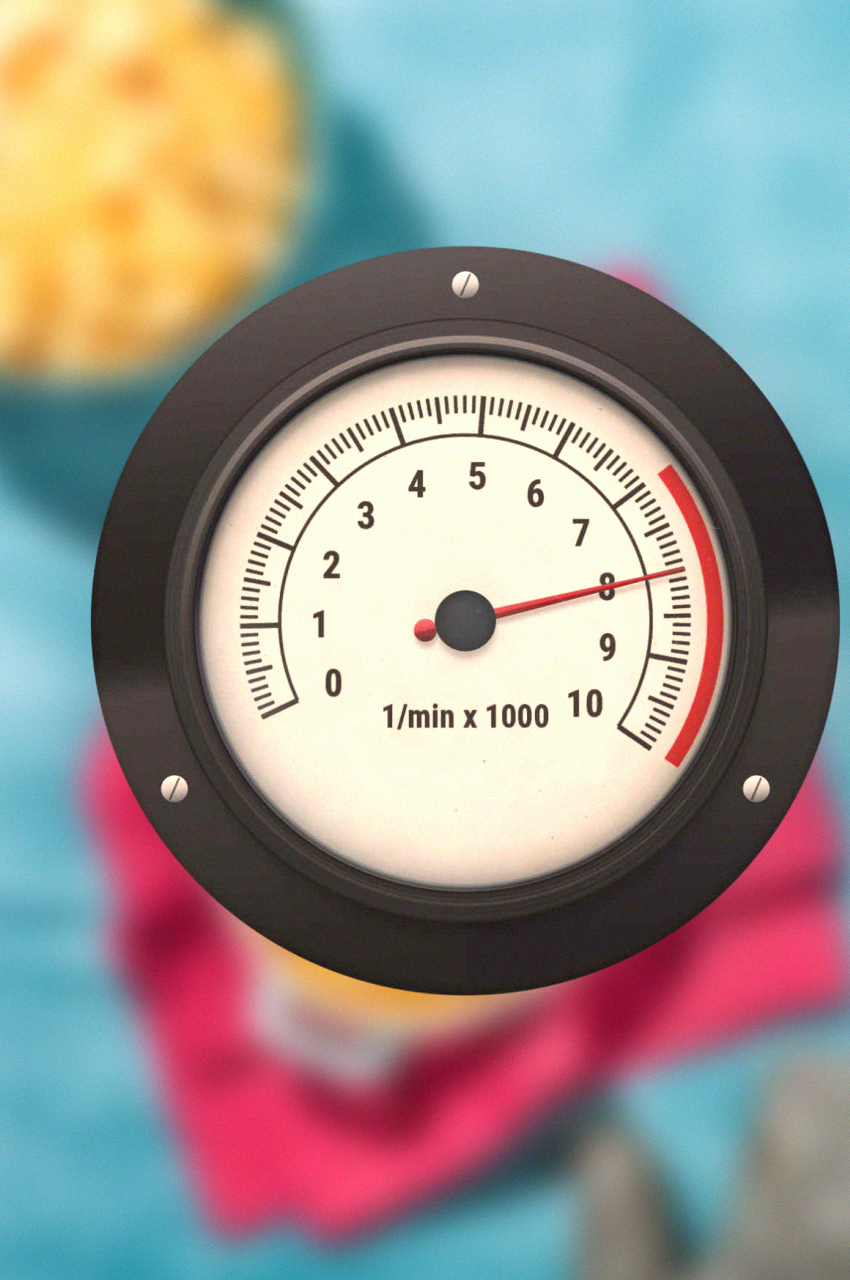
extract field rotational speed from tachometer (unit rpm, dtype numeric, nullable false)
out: 8000 rpm
